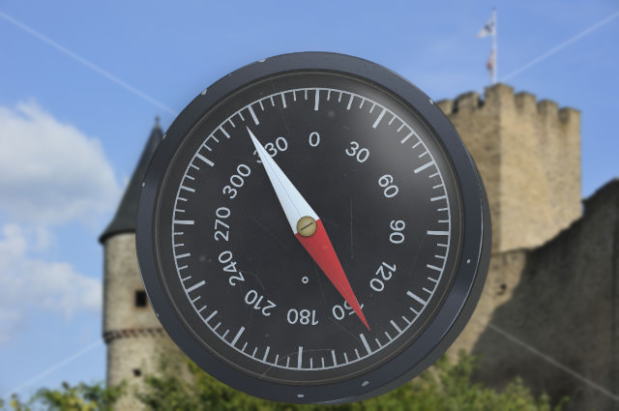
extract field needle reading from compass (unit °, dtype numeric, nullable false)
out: 145 °
